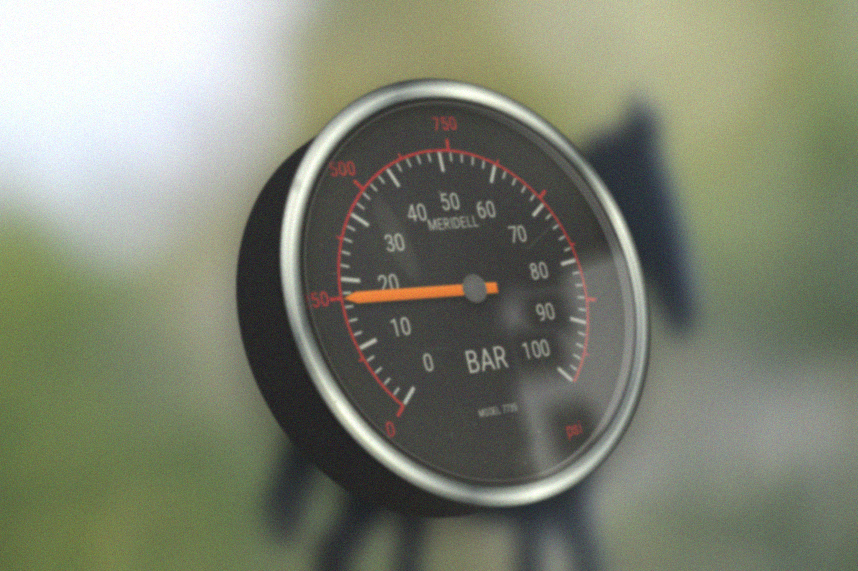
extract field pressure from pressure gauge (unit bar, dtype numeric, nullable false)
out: 17 bar
